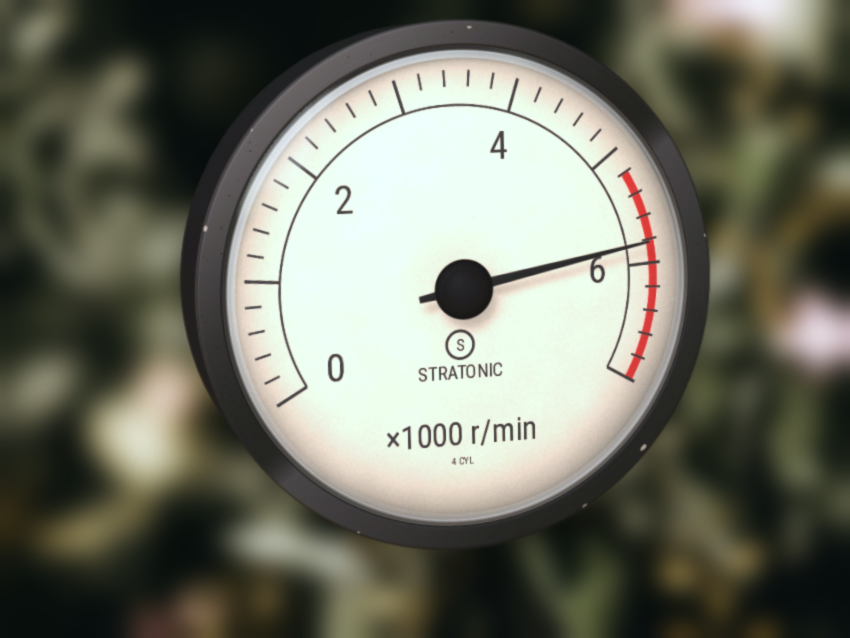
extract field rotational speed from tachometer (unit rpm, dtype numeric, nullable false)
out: 5800 rpm
